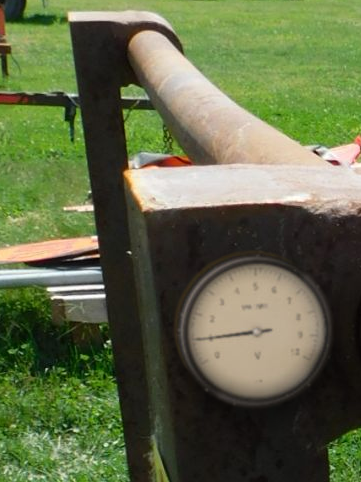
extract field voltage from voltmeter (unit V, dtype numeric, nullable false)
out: 1 V
